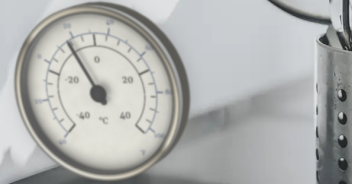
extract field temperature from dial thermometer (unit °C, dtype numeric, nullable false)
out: -8 °C
